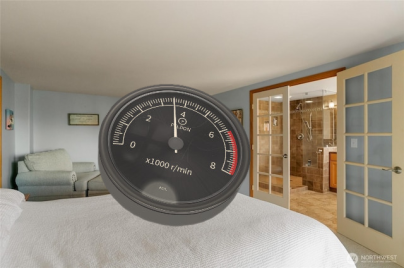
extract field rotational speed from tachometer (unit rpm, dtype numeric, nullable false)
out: 3500 rpm
